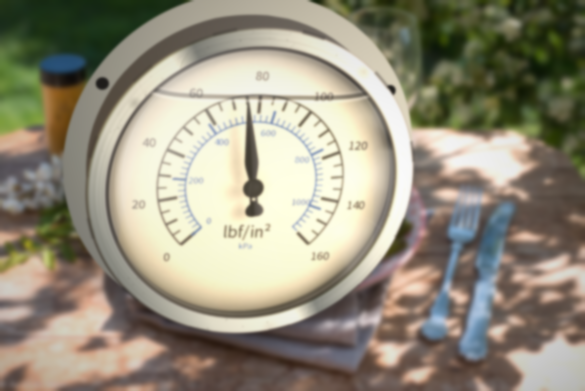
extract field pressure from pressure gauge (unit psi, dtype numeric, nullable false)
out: 75 psi
